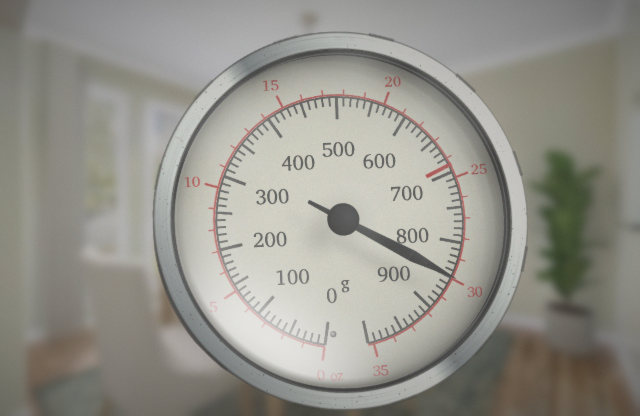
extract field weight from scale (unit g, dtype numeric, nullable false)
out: 850 g
